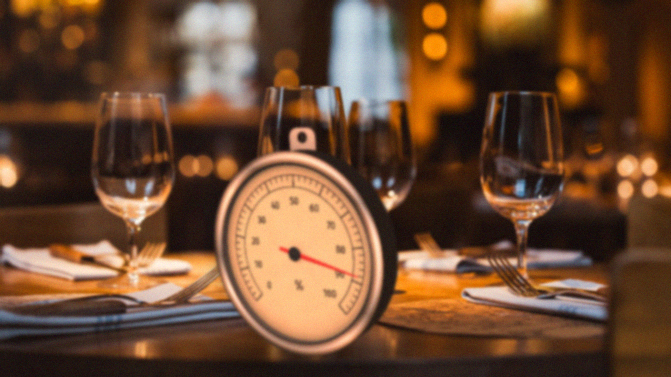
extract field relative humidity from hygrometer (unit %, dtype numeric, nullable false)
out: 88 %
